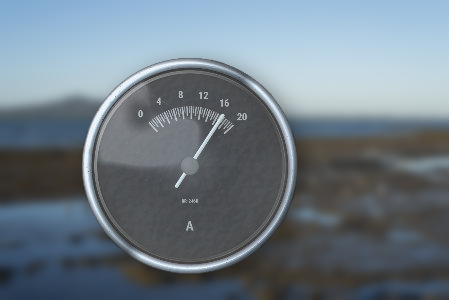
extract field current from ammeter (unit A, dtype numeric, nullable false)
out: 17 A
